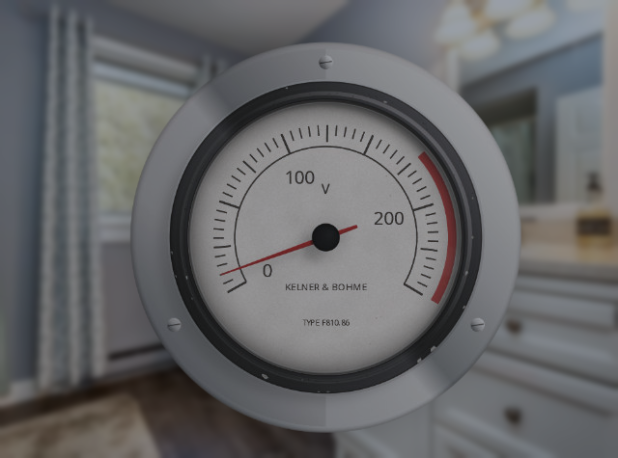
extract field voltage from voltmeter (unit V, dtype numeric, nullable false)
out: 10 V
